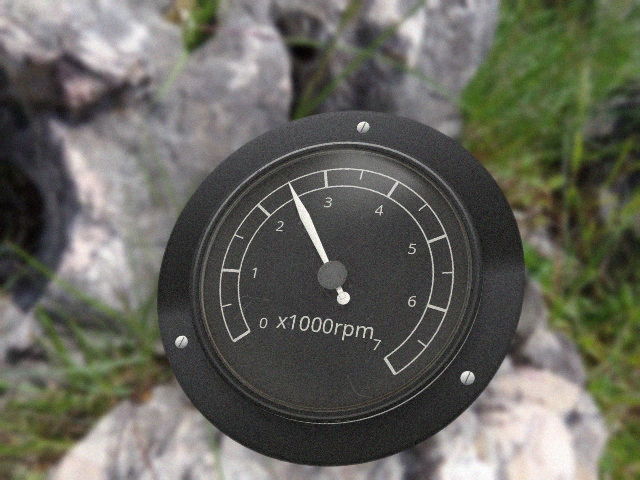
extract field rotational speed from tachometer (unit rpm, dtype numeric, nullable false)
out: 2500 rpm
